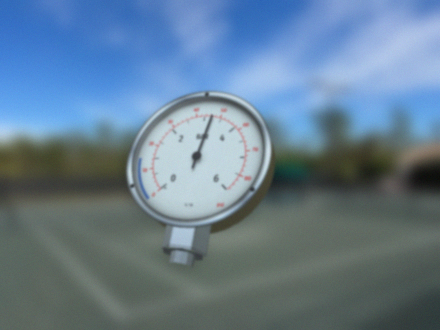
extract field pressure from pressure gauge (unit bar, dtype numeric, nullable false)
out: 3.25 bar
